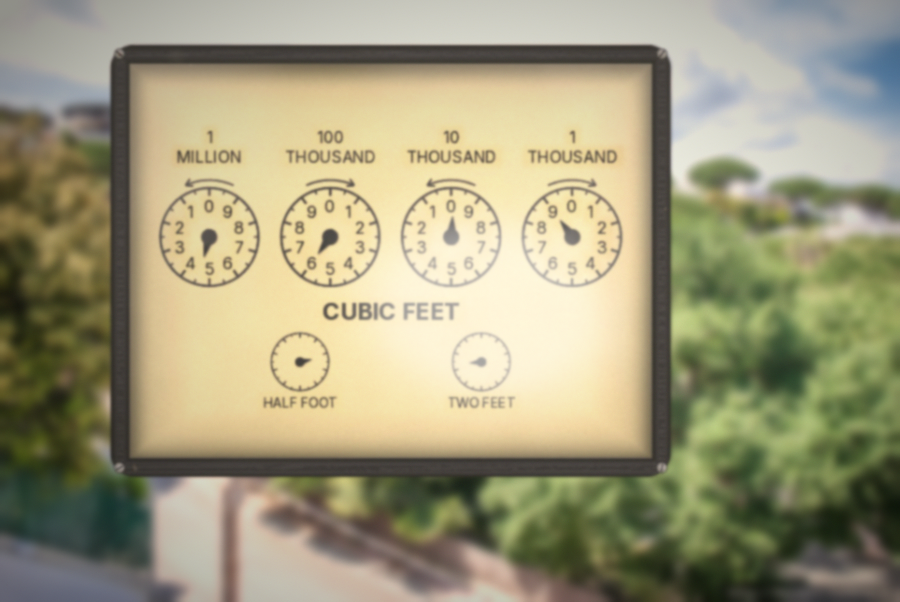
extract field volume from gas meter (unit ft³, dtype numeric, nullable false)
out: 459900 ft³
